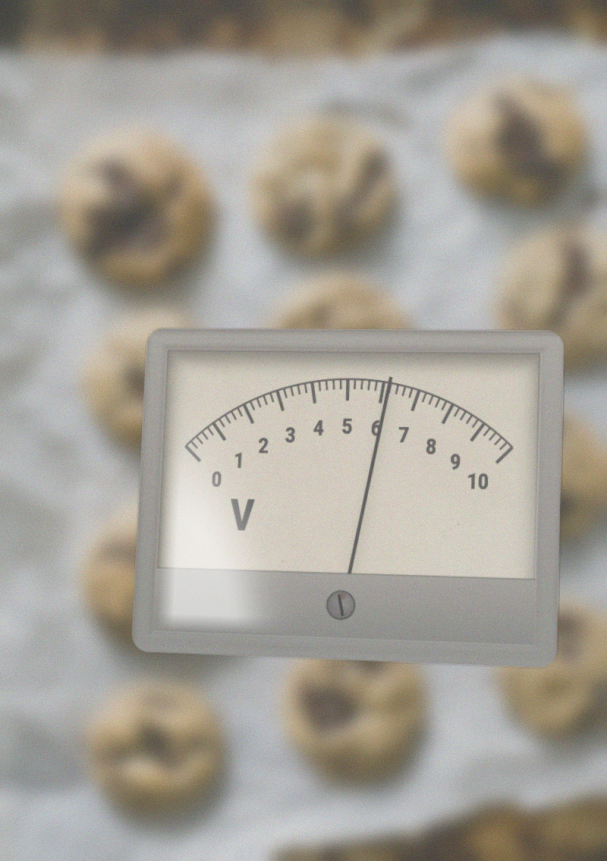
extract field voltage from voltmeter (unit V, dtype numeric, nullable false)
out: 6.2 V
